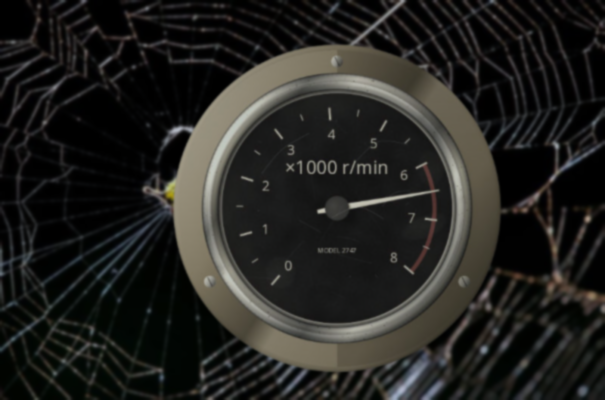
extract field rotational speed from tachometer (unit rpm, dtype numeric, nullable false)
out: 6500 rpm
